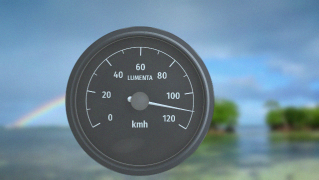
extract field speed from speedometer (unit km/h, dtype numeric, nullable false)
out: 110 km/h
